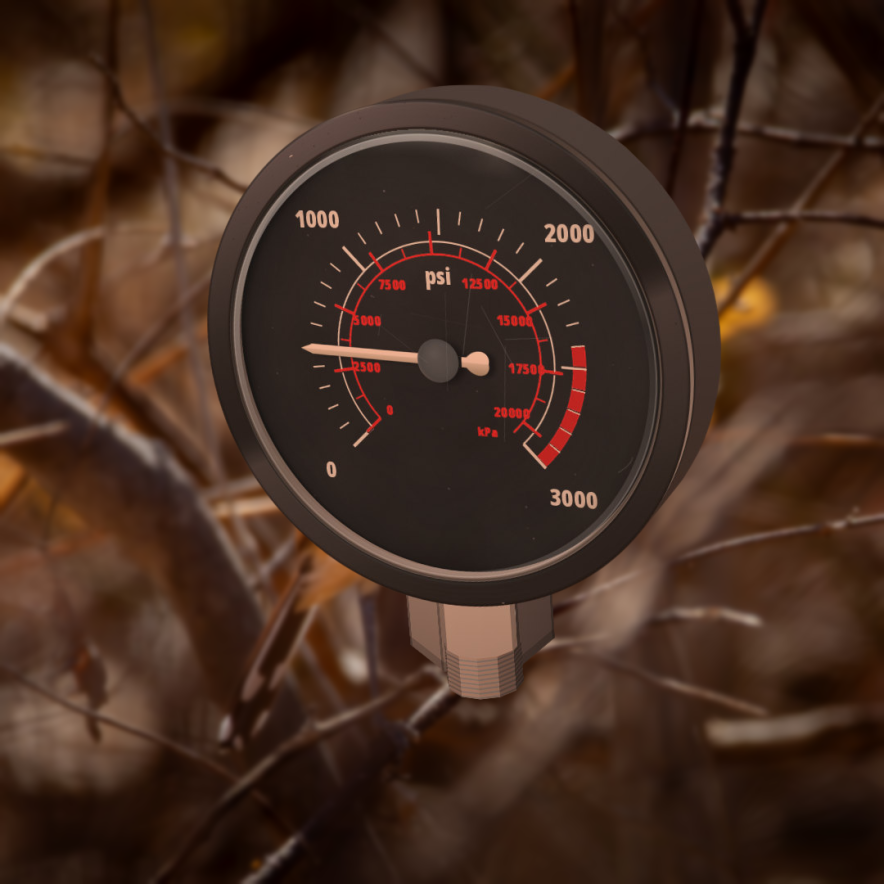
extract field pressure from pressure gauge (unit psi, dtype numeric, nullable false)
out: 500 psi
